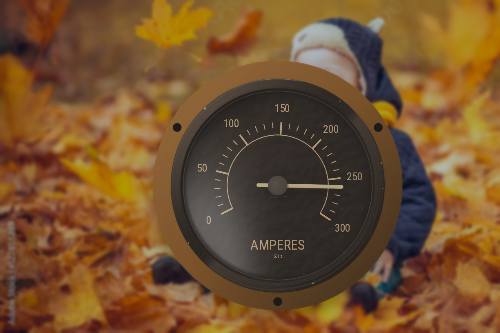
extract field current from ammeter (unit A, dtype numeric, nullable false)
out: 260 A
